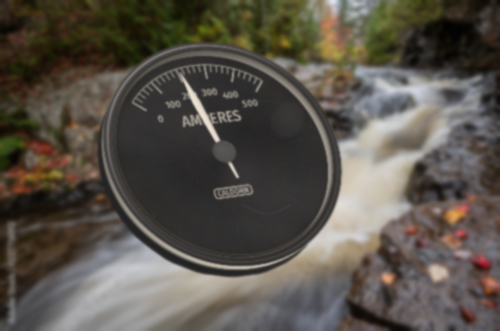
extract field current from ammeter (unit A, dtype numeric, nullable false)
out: 200 A
